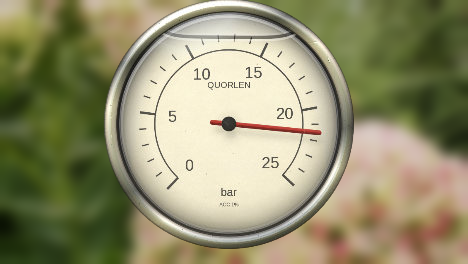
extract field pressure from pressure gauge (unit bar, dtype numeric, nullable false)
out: 21.5 bar
